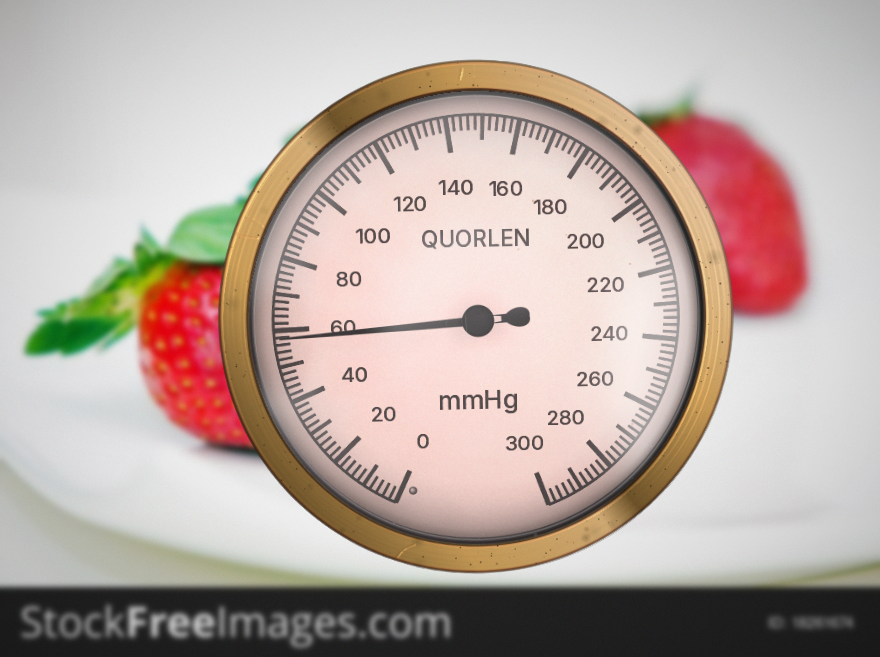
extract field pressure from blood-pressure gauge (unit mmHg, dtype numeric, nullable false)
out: 58 mmHg
